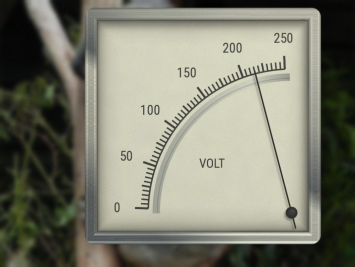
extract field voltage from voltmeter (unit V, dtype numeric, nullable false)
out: 215 V
